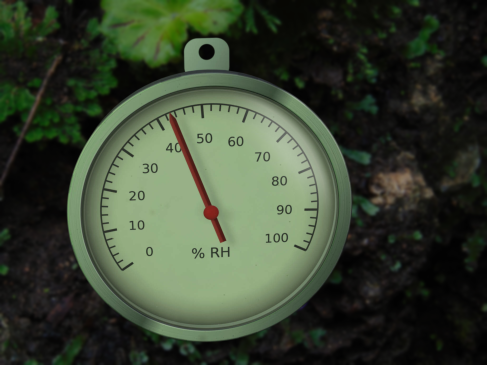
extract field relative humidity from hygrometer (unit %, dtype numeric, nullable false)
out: 43 %
